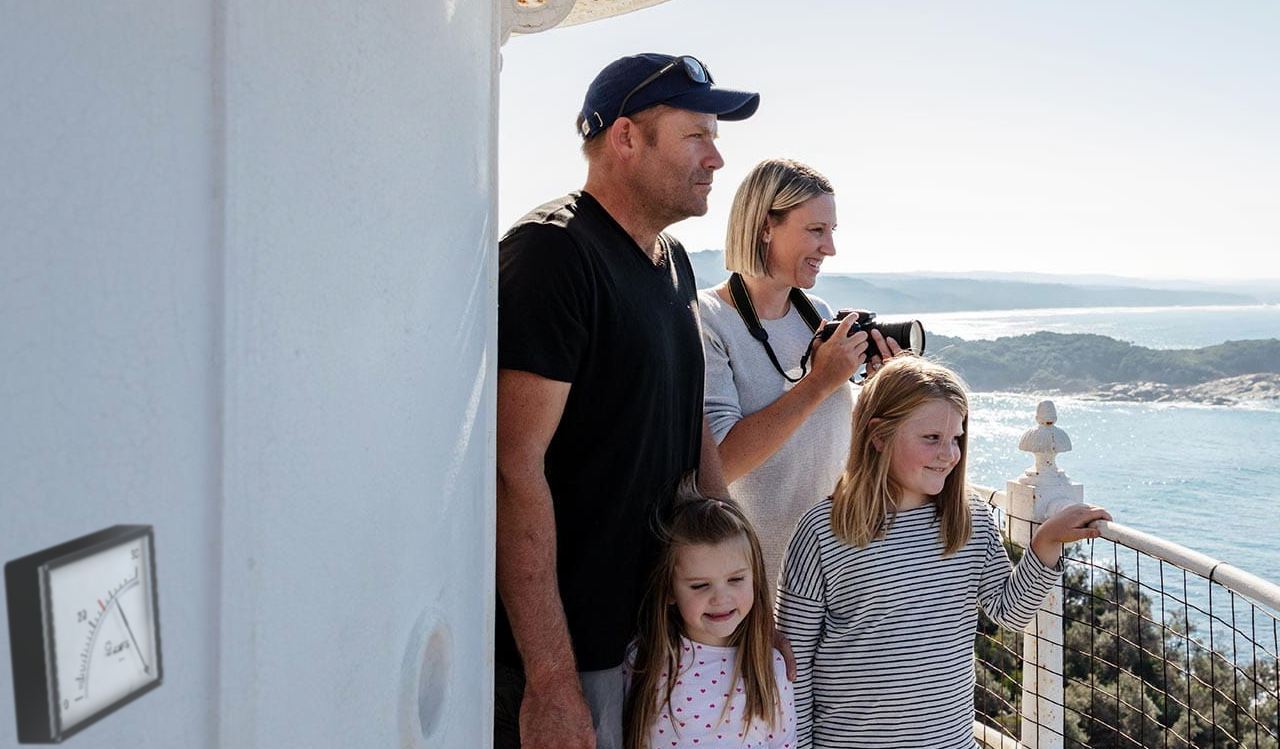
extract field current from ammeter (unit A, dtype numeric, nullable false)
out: 25 A
